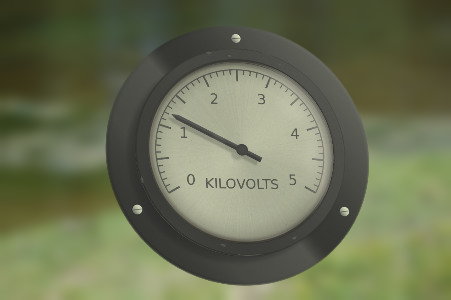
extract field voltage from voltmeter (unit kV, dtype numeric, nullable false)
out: 1.2 kV
